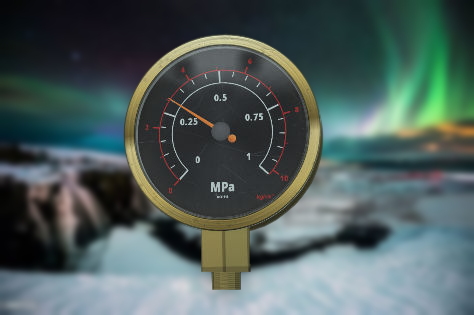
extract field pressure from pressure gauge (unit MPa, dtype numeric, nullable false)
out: 0.3 MPa
